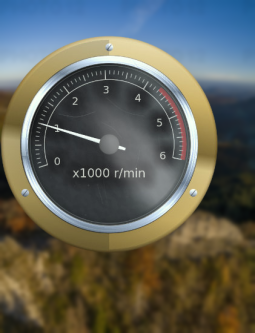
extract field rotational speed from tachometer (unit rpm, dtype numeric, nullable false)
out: 1000 rpm
